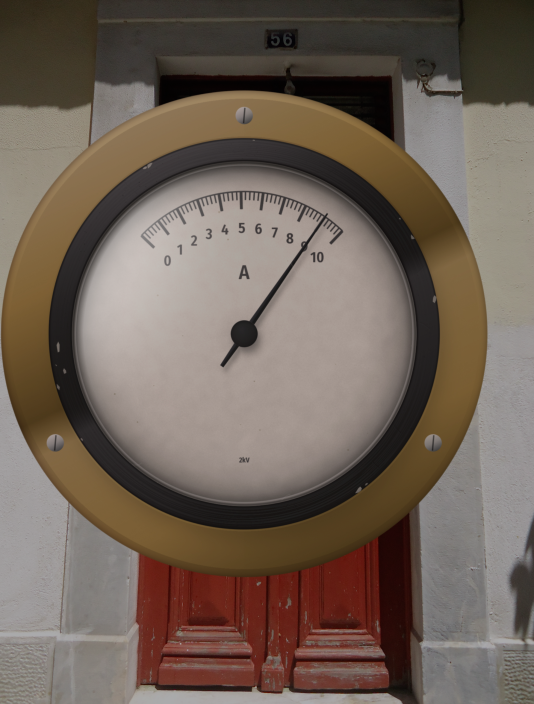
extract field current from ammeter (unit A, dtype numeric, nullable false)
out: 9 A
